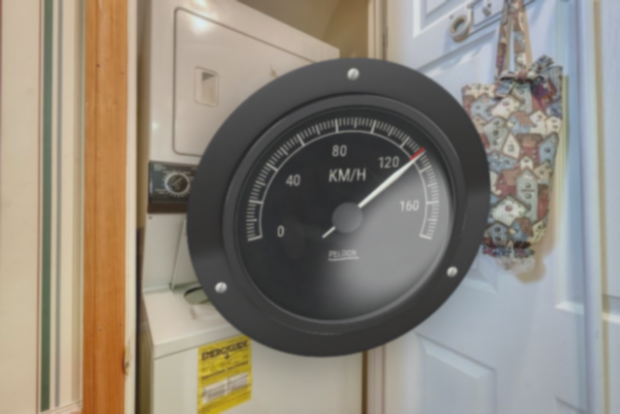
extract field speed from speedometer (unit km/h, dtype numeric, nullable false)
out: 130 km/h
